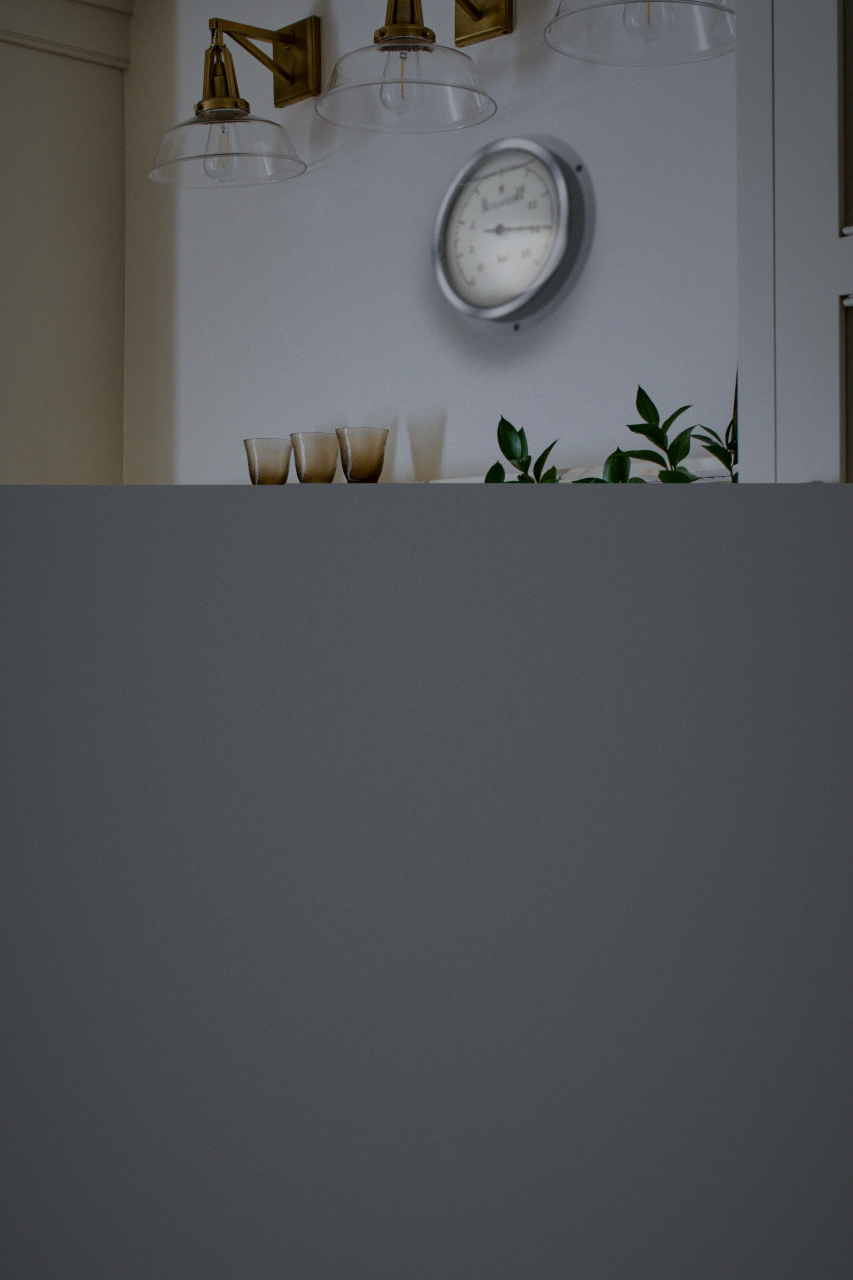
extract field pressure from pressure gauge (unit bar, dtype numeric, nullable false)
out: 14 bar
